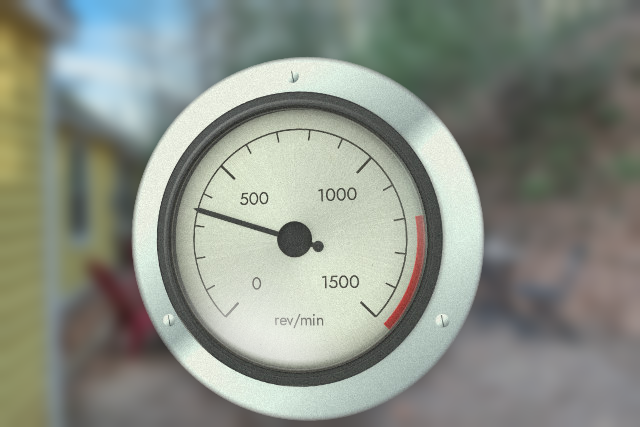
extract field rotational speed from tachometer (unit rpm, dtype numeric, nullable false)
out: 350 rpm
